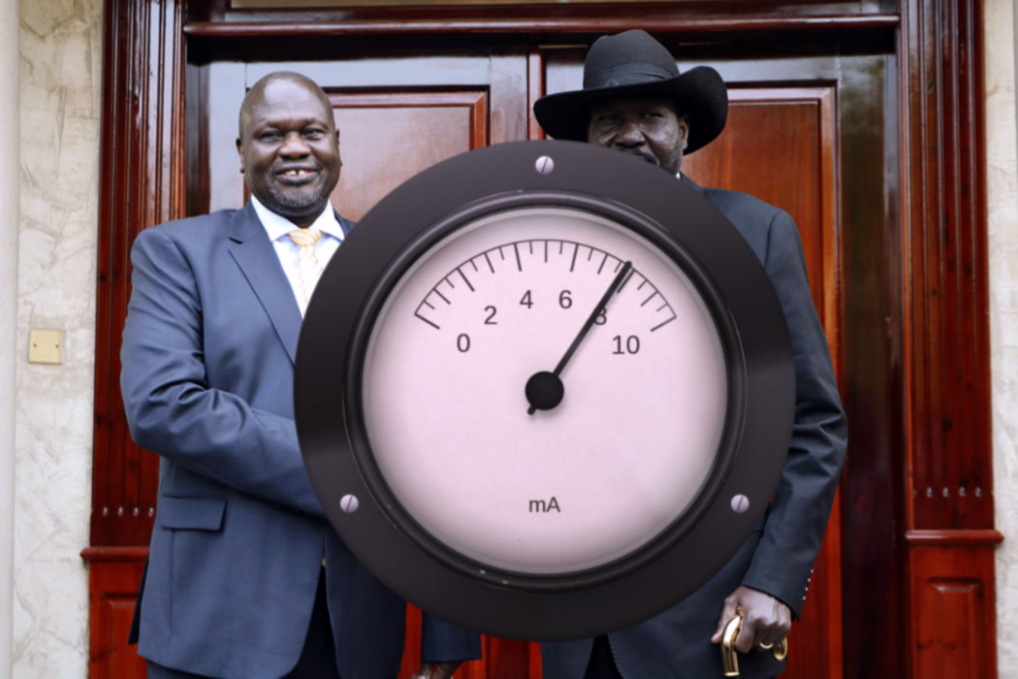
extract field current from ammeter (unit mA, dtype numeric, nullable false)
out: 7.75 mA
